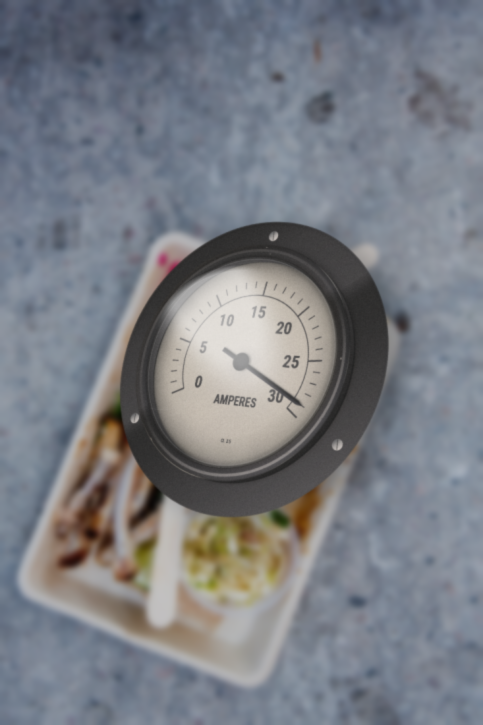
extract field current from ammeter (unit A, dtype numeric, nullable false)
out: 29 A
